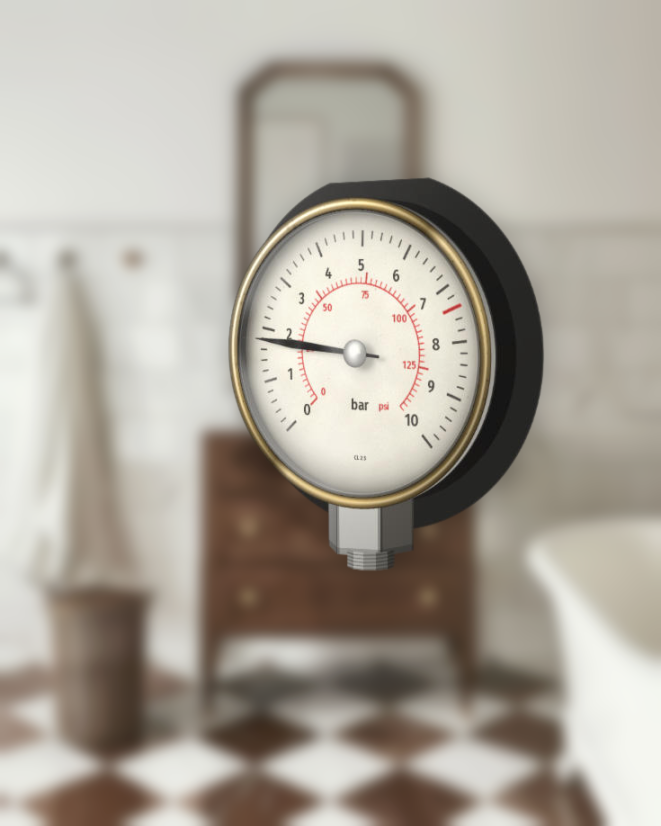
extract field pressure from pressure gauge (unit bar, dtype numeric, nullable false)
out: 1.8 bar
